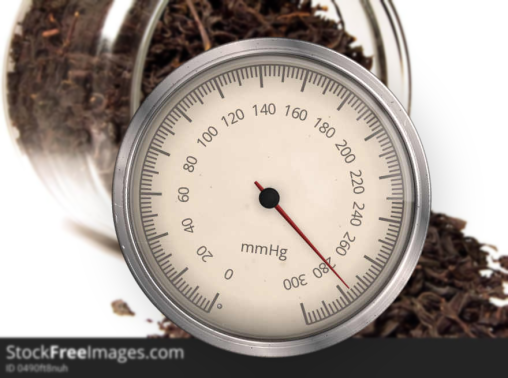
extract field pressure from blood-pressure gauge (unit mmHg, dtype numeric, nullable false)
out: 276 mmHg
